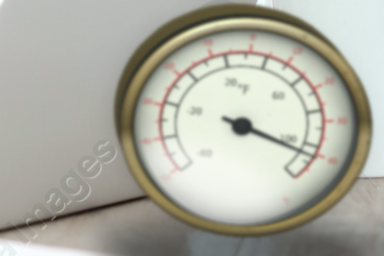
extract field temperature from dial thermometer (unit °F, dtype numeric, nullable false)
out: 105 °F
